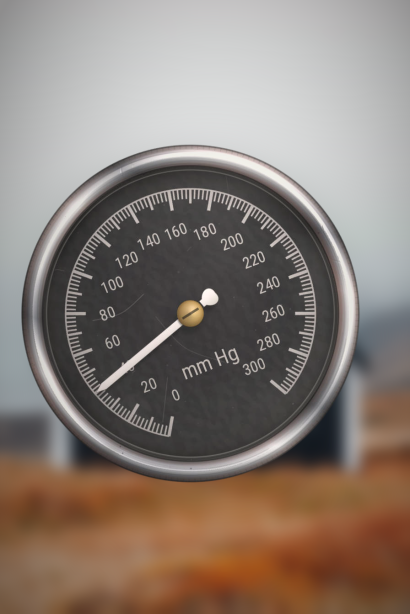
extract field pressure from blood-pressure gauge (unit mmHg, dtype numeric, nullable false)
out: 40 mmHg
